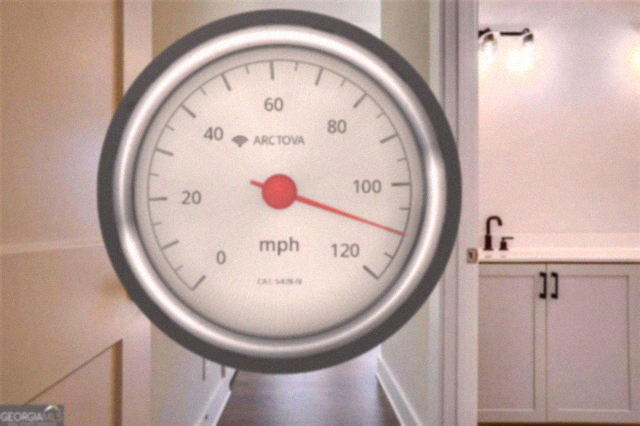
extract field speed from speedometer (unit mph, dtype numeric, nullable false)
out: 110 mph
